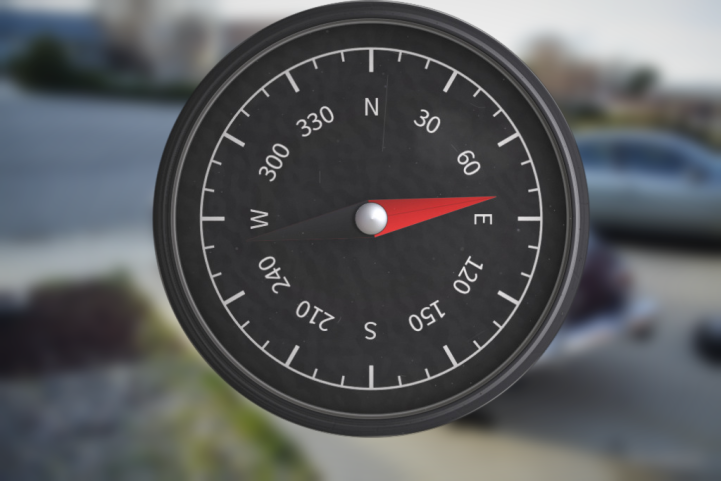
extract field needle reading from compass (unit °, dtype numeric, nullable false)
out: 80 °
